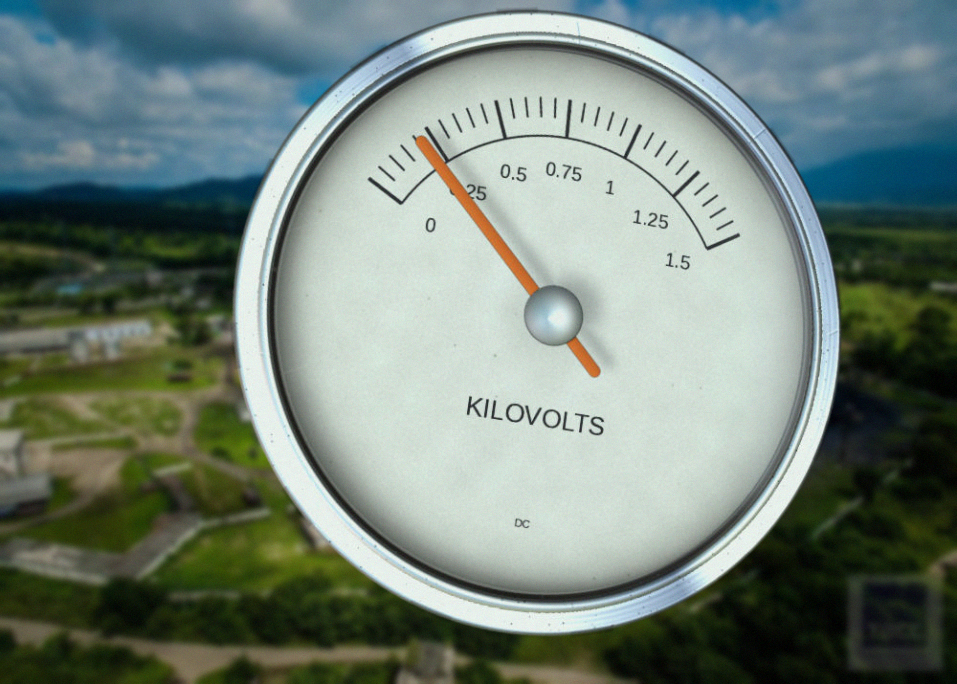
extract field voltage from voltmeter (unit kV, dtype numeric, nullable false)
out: 0.2 kV
